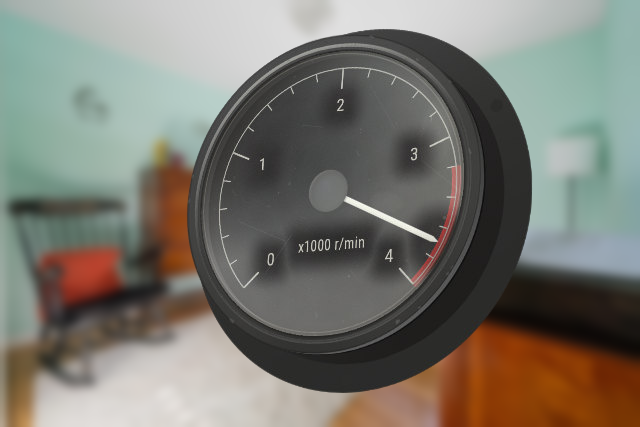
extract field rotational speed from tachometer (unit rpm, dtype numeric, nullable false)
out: 3700 rpm
